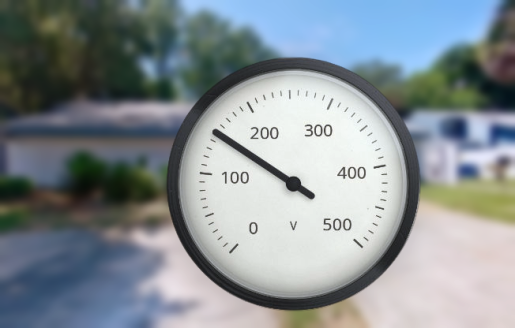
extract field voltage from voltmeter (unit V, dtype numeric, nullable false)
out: 150 V
